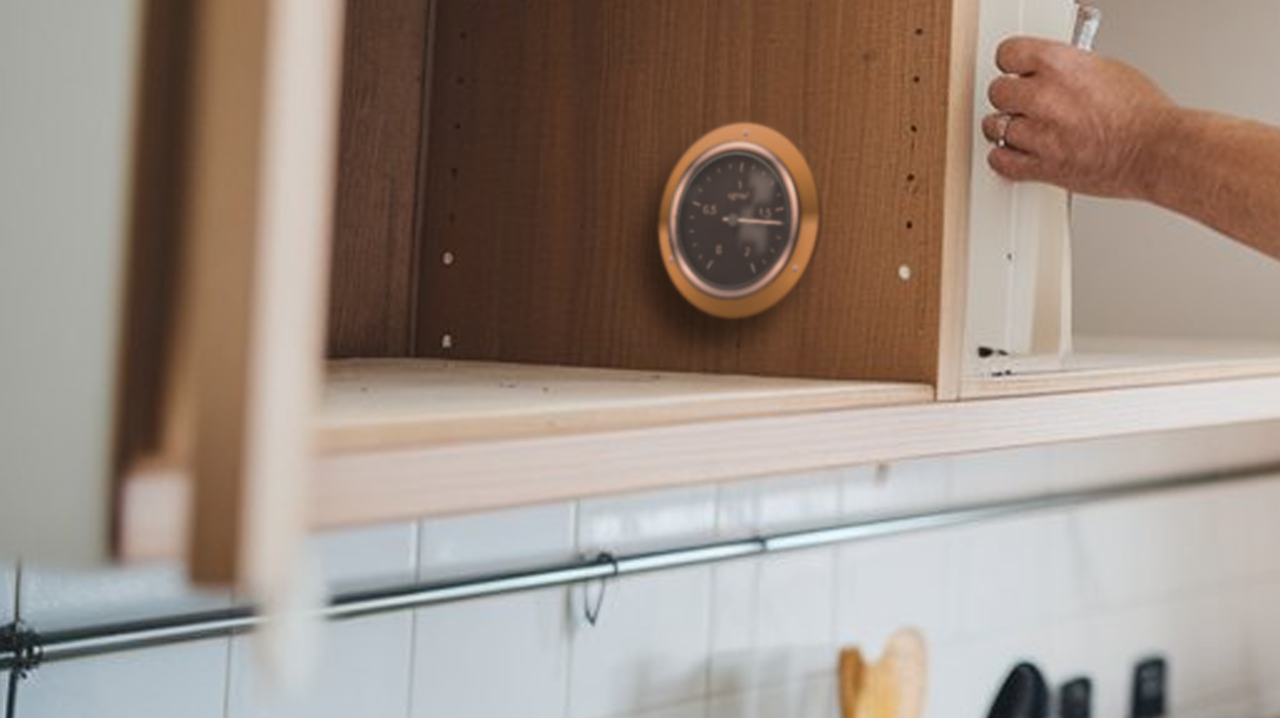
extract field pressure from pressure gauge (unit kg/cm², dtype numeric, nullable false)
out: 1.6 kg/cm²
